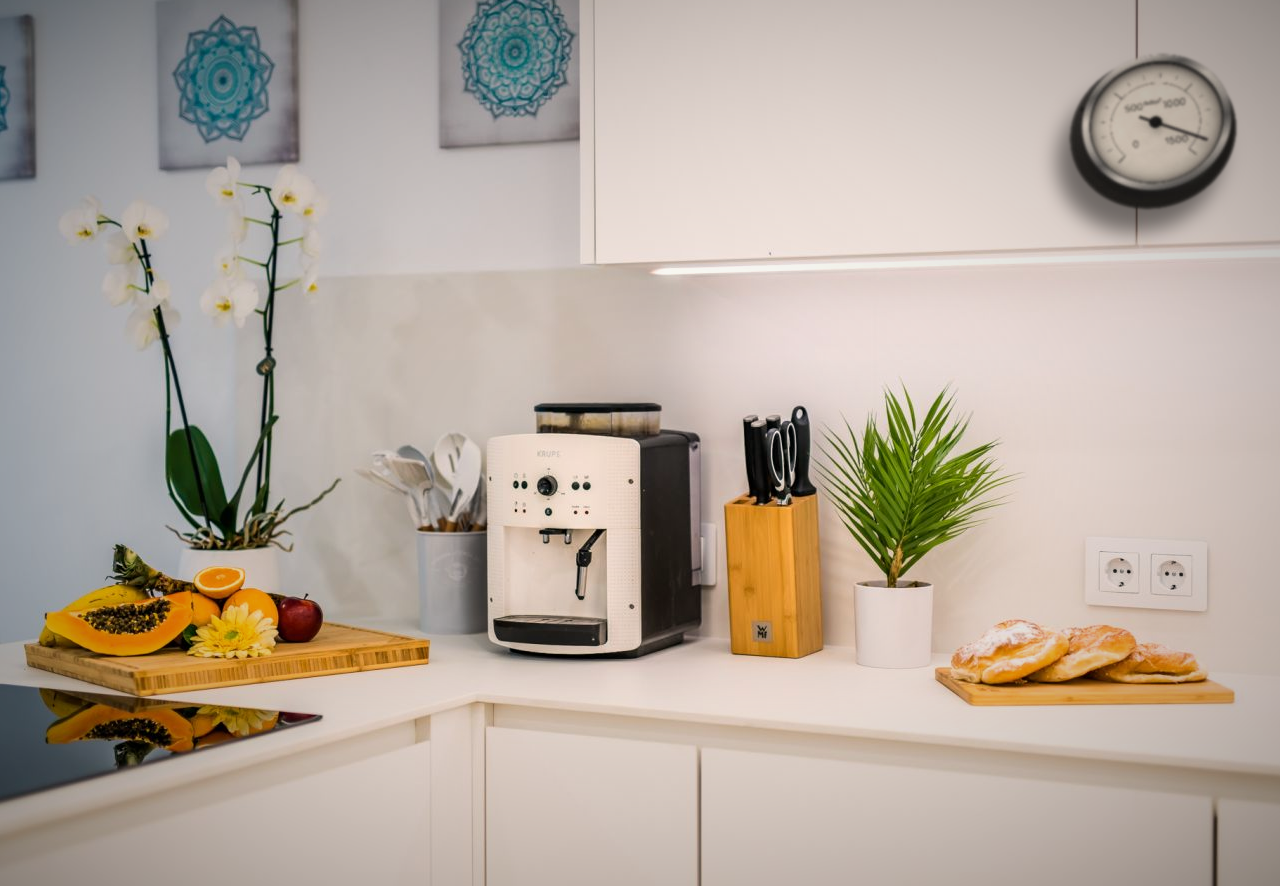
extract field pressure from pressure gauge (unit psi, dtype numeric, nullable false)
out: 1400 psi
